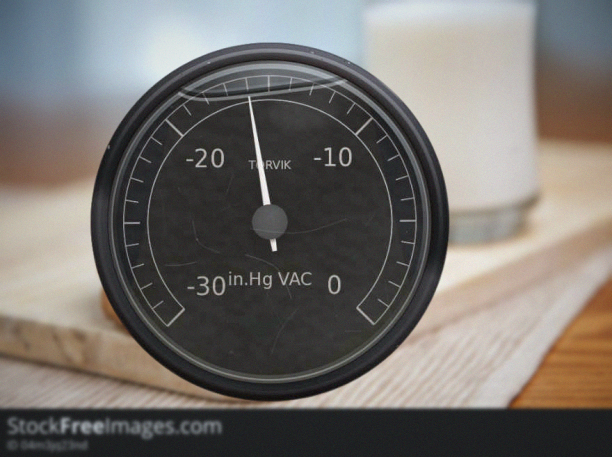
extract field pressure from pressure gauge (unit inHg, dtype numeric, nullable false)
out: -16 inHg
